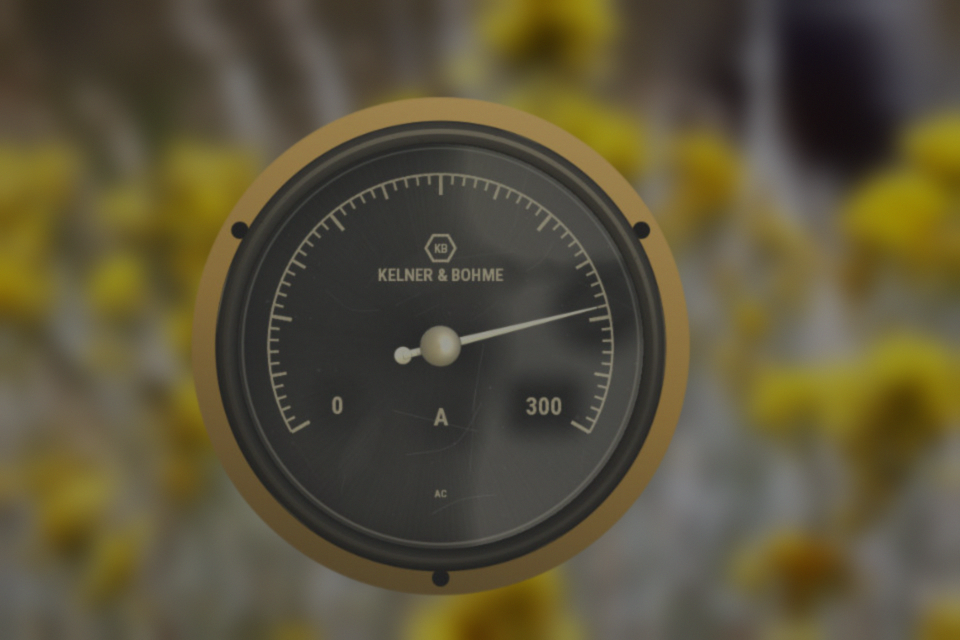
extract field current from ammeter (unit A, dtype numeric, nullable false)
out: 245 A
